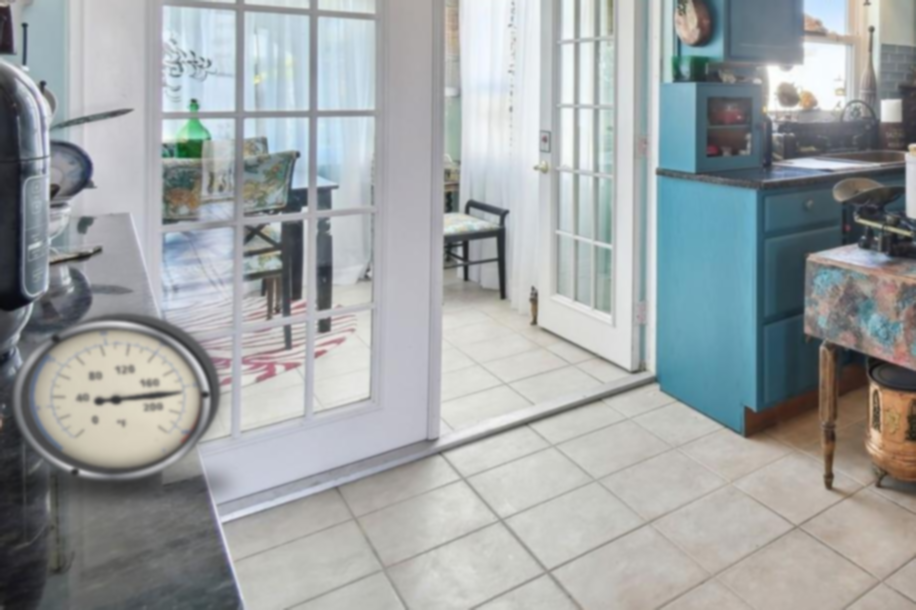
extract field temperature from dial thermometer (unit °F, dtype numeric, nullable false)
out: 180 °F
